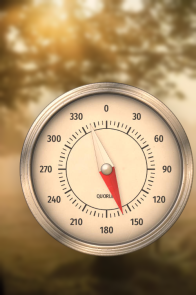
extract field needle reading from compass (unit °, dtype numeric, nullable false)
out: 160 °
